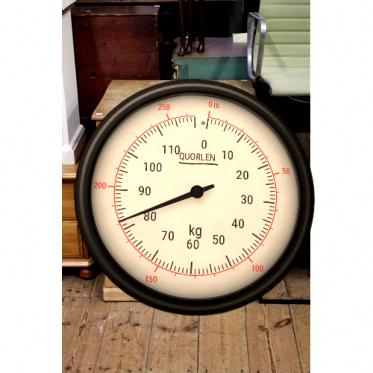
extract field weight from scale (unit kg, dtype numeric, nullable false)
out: 82 kg
